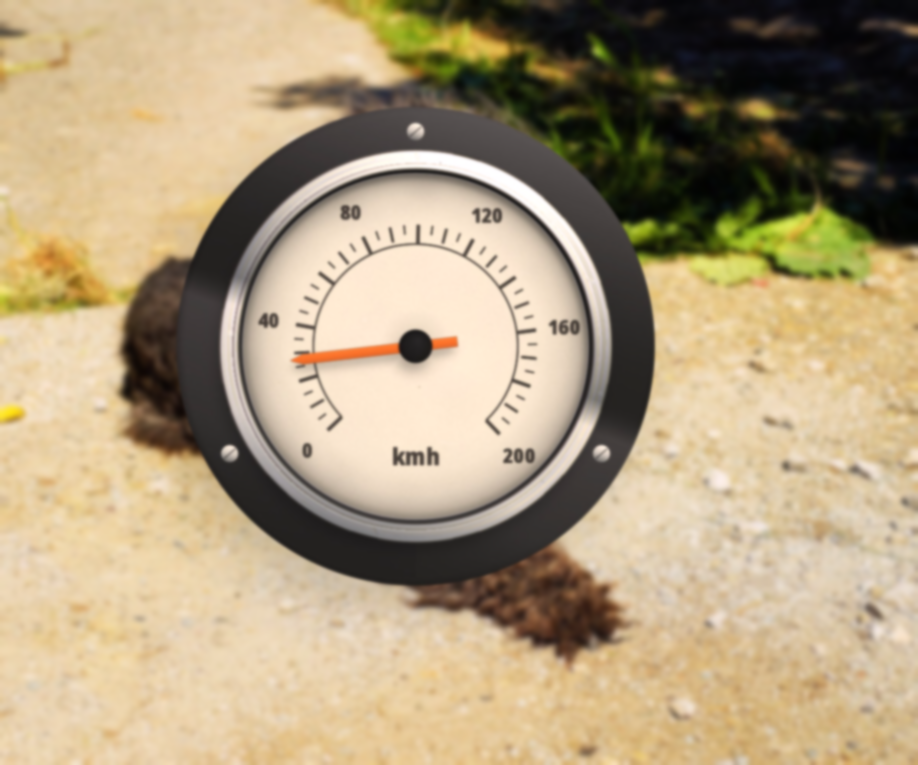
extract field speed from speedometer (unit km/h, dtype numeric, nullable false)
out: 27.5 km/h
